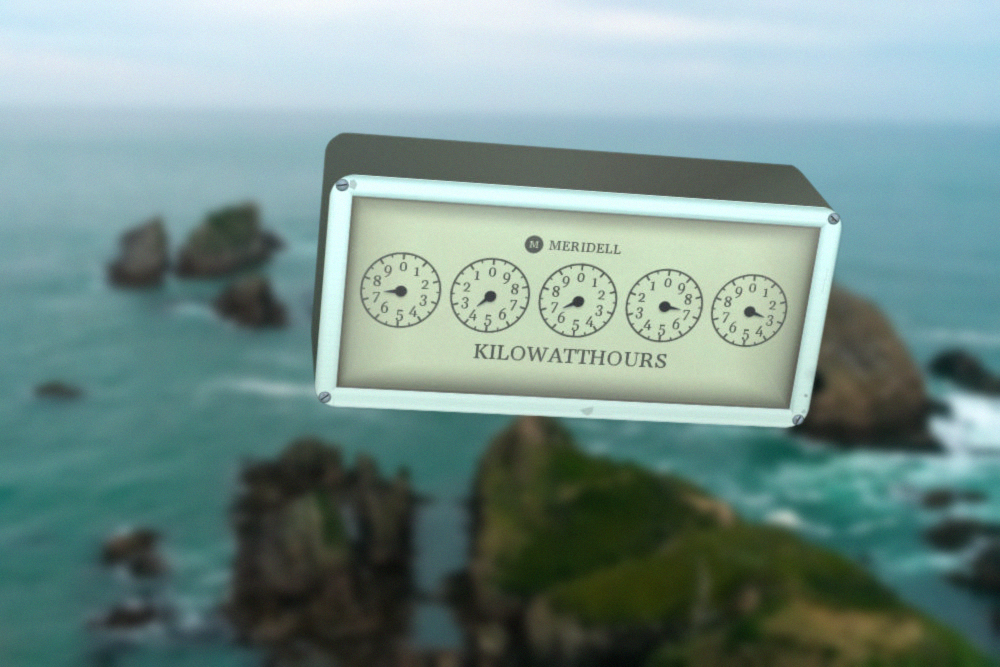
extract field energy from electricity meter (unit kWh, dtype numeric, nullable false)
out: 73673 kWh
